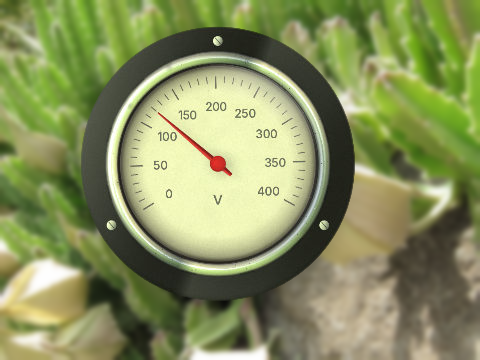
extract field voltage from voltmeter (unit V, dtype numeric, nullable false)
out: 120 V
